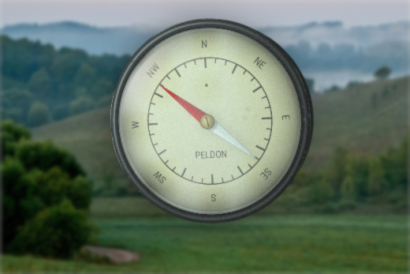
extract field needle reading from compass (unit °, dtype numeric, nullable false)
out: 310 °
